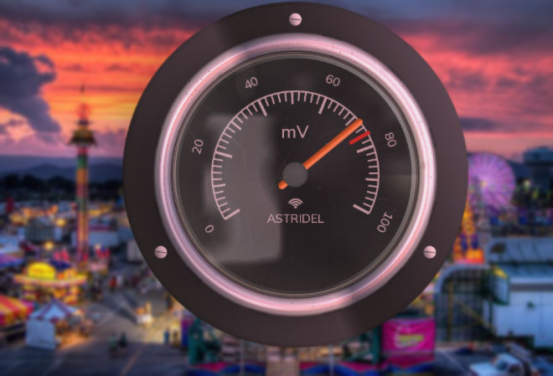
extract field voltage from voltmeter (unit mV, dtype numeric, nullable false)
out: 72 mV
